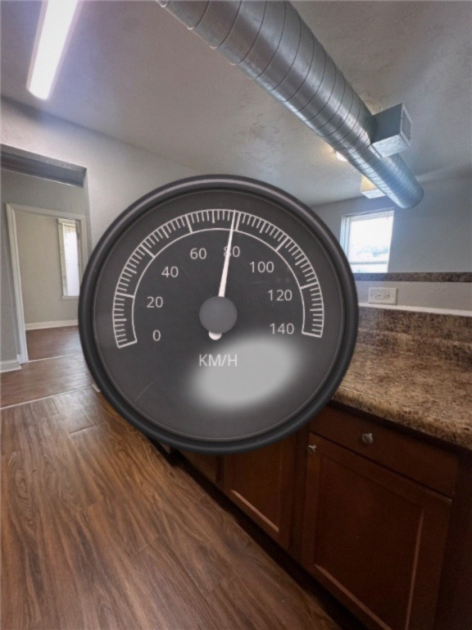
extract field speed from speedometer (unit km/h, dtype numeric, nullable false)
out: 78 km/h
